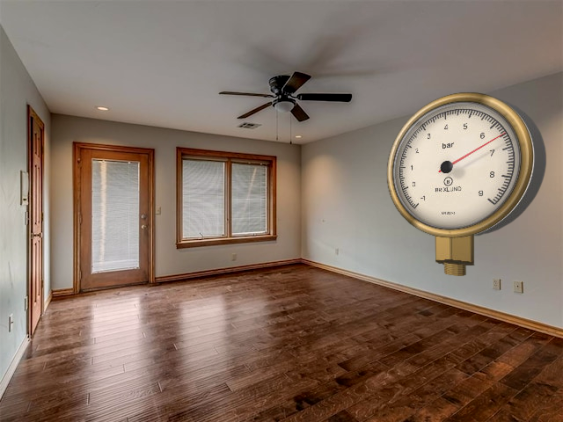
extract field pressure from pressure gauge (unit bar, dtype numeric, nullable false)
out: 6.5 bar
